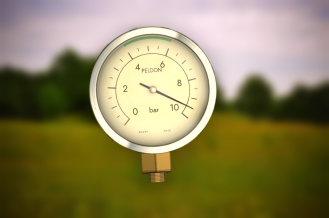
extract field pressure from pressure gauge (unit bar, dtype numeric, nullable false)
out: 9.5 bar
